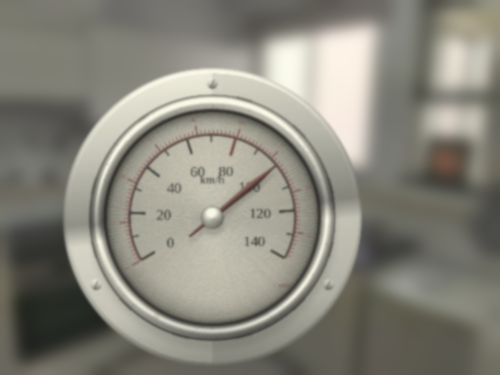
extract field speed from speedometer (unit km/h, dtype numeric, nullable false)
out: 100 km/h
